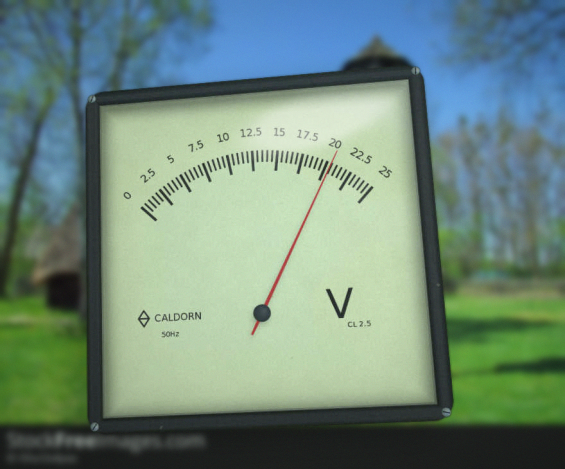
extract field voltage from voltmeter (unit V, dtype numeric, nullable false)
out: 20.5 V
